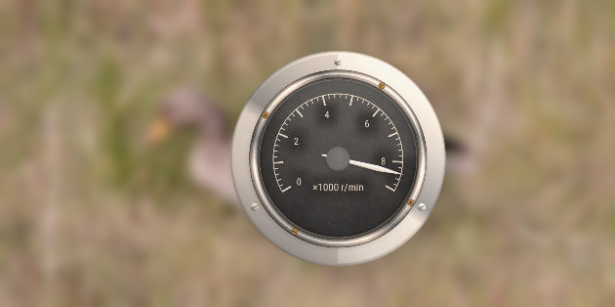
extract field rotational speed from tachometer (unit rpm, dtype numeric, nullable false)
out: 8400 rpm
